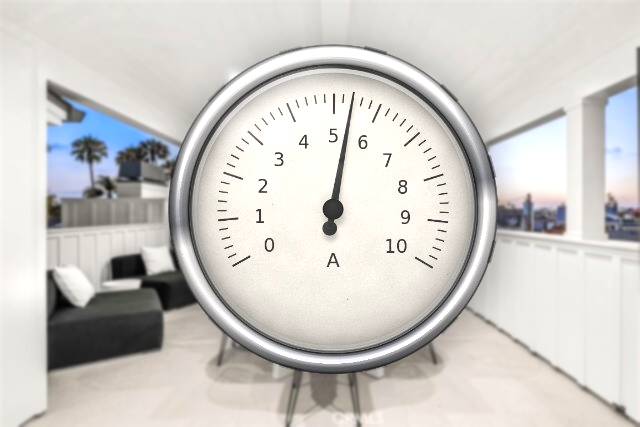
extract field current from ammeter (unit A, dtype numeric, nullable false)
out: 5.4 A
